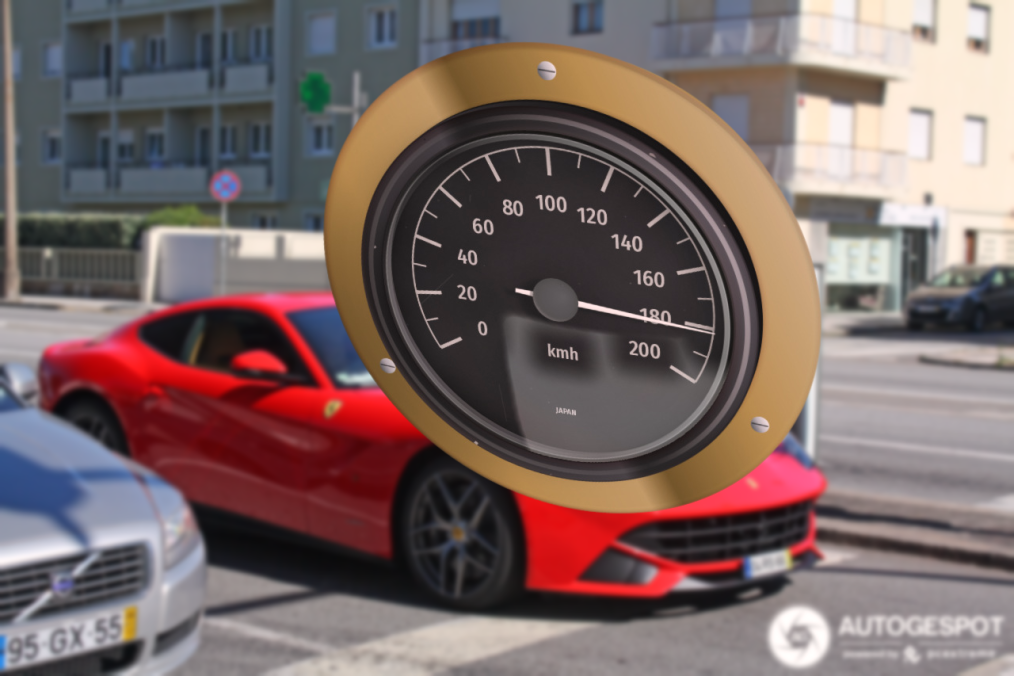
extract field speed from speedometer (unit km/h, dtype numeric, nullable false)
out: 180 km/h
